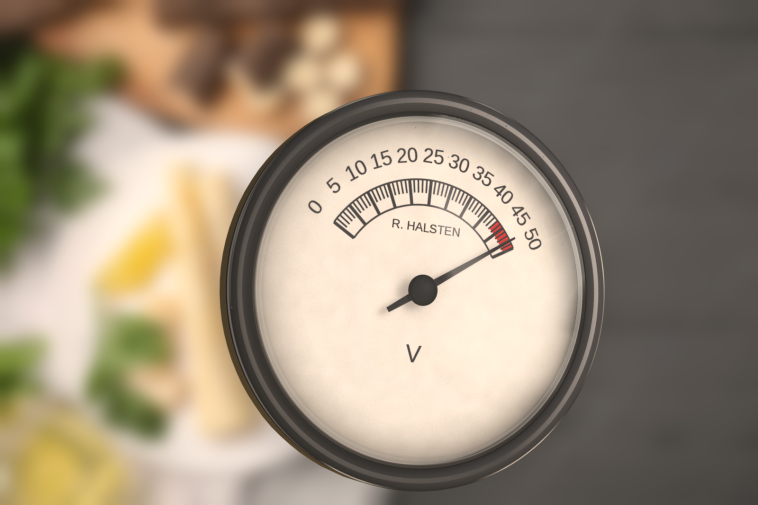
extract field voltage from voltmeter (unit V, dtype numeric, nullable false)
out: 48 V
